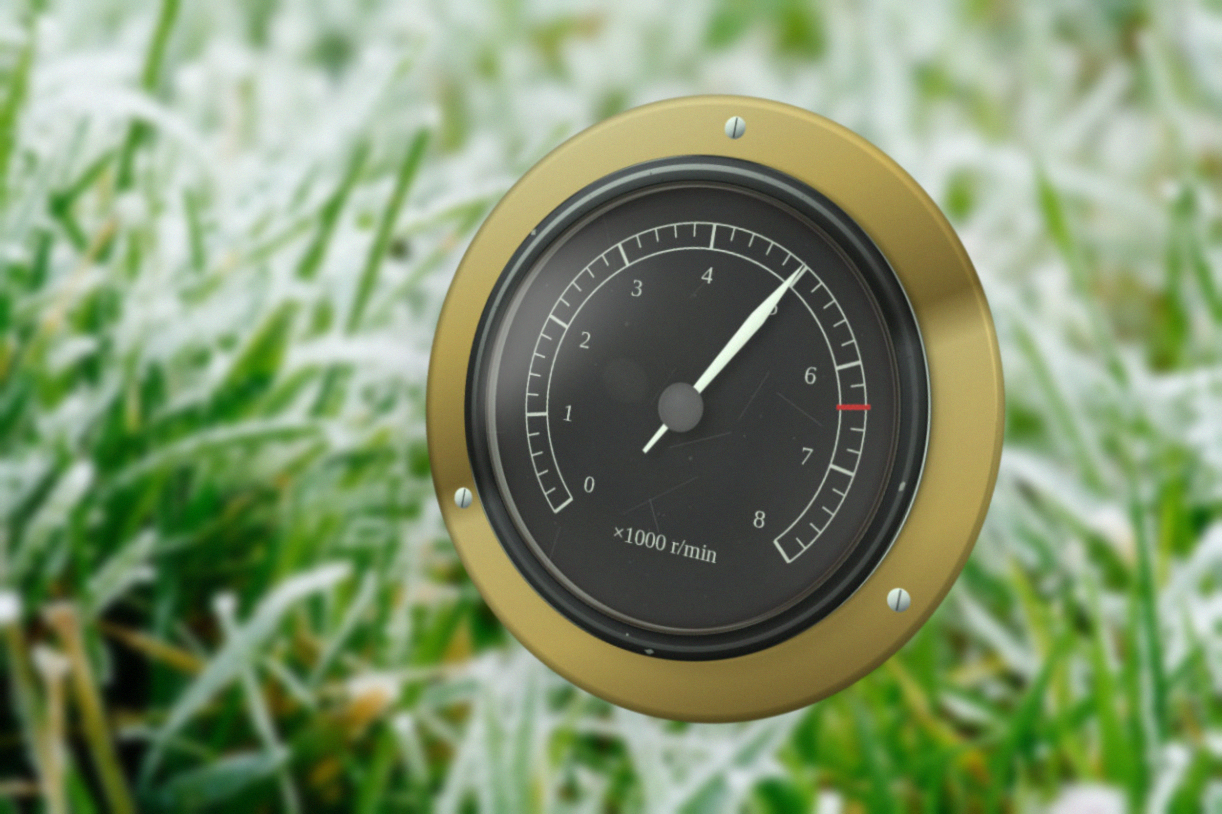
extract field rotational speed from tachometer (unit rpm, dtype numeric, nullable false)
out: 5000 rpm
